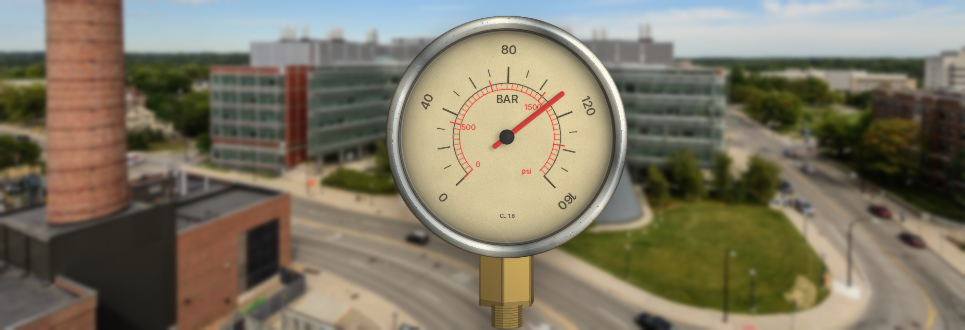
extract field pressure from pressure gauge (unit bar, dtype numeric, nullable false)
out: 110 bar
